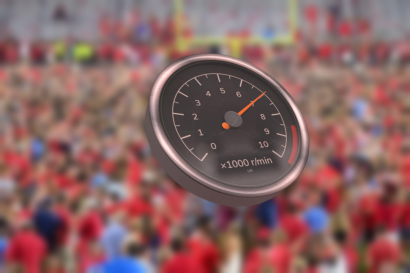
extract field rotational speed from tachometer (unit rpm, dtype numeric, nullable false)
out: 7000 rpm
